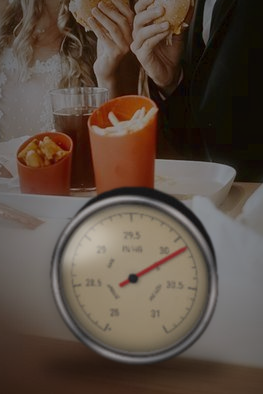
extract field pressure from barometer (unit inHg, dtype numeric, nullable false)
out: 30.1 inHg
